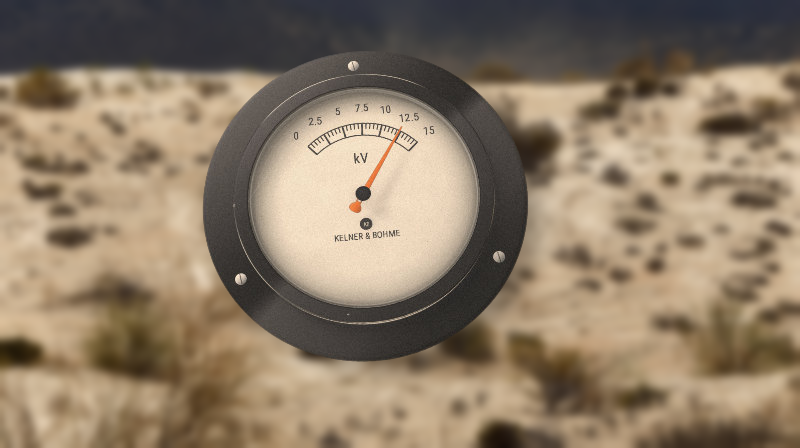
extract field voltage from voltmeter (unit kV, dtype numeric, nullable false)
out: 12.5 kV
